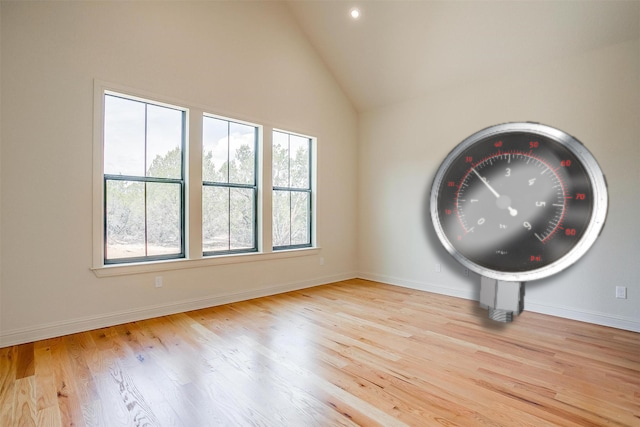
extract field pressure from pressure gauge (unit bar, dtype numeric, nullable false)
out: 2 bar
